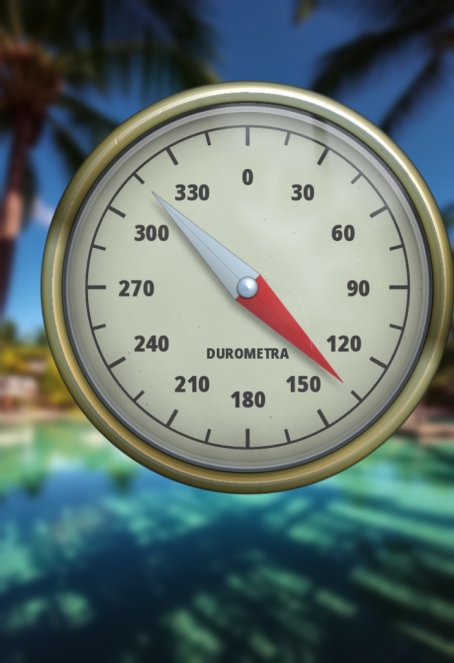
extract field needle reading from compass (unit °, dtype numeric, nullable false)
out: 135 °
